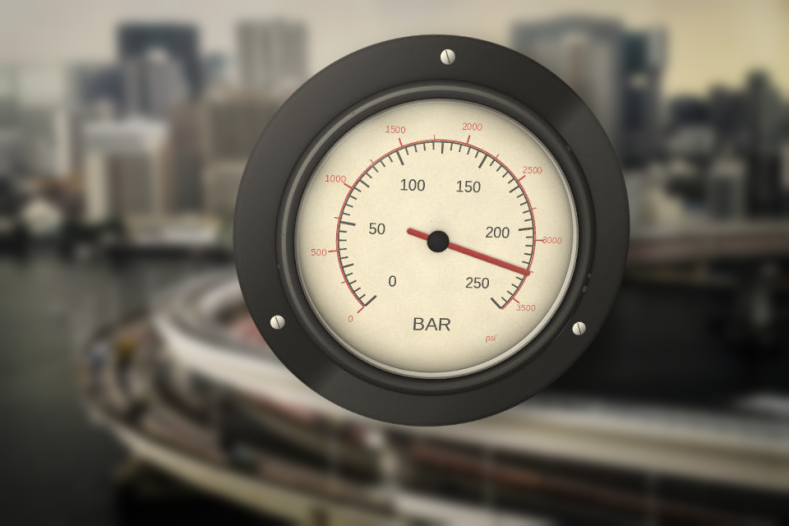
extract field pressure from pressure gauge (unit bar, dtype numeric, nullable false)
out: 225 bar
